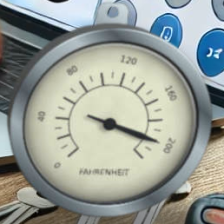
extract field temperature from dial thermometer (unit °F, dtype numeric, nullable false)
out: 200 °F
